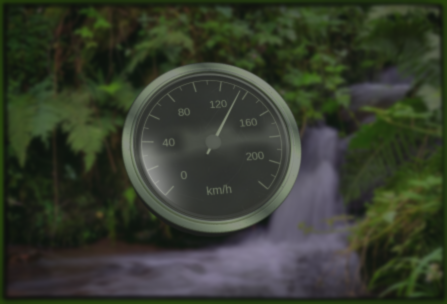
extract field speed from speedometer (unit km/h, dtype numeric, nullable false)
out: 135 km/h
